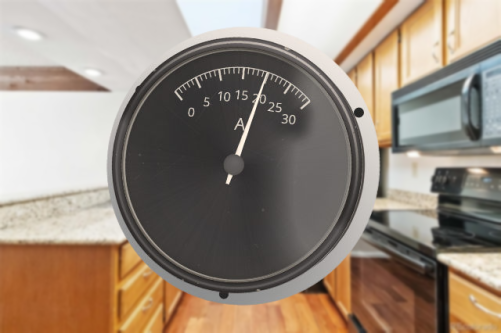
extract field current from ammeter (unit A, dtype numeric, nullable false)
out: 20 A
